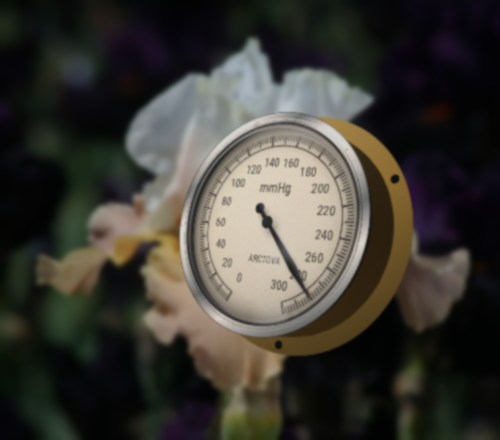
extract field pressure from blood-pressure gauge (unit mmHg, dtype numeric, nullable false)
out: 280 mmHg
